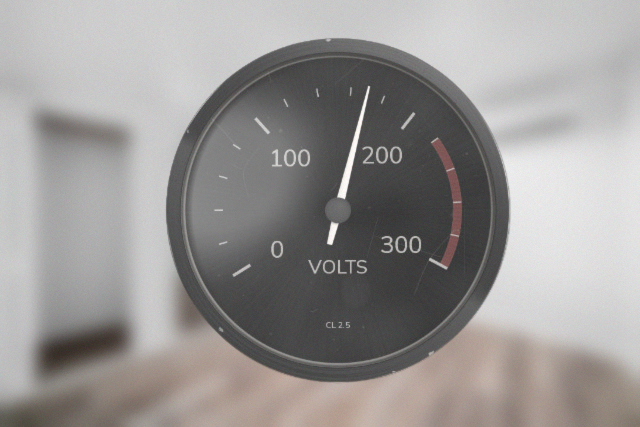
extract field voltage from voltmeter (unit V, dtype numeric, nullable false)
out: 170 V
